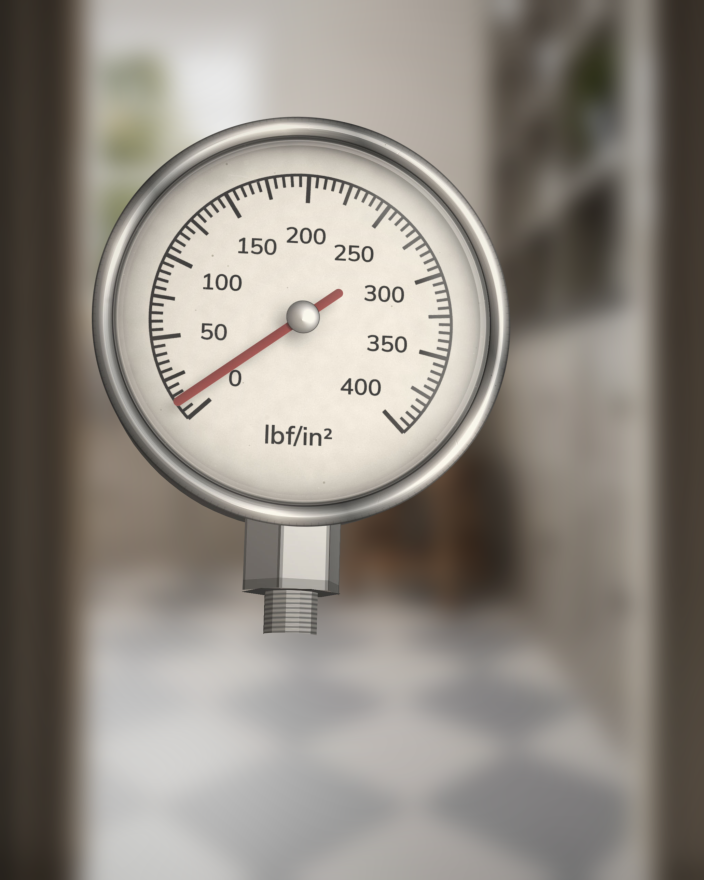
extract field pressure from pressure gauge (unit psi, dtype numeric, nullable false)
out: 10 psi
